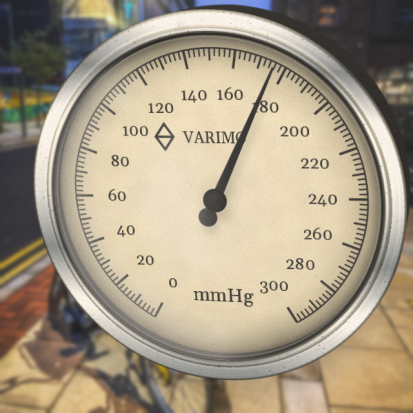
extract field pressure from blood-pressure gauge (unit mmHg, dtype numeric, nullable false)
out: 176 mmHg
